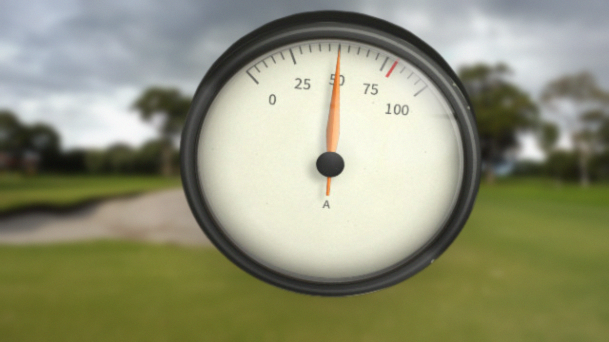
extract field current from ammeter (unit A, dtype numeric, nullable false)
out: 50 A
